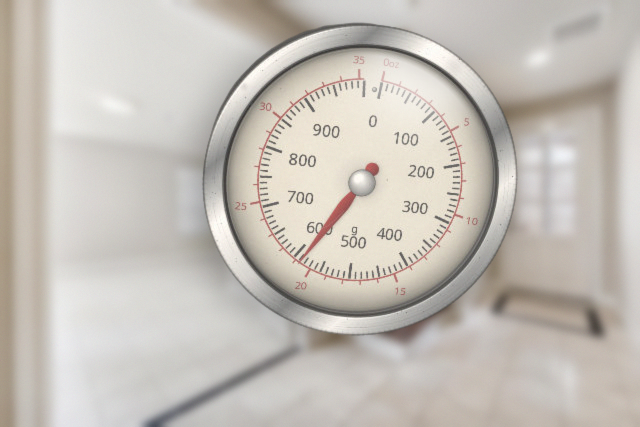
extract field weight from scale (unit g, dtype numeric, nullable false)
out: 590 g
